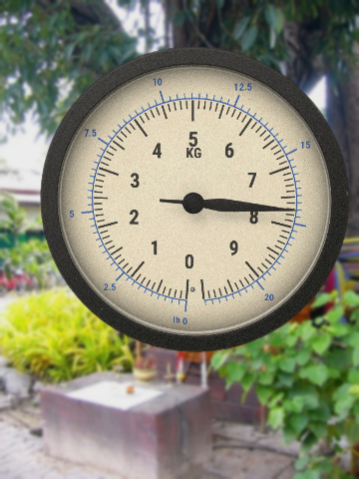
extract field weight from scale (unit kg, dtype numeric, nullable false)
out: 7.7 kg
